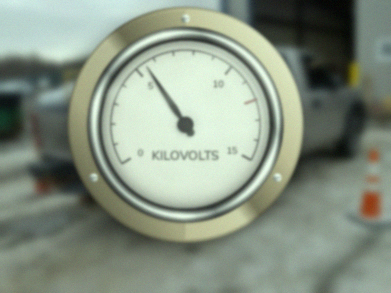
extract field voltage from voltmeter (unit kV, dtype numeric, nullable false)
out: 5.5 kV
